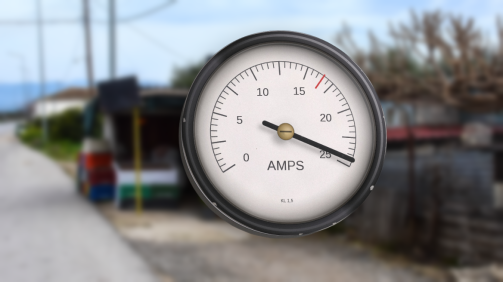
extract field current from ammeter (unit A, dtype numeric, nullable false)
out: 24.5 A
